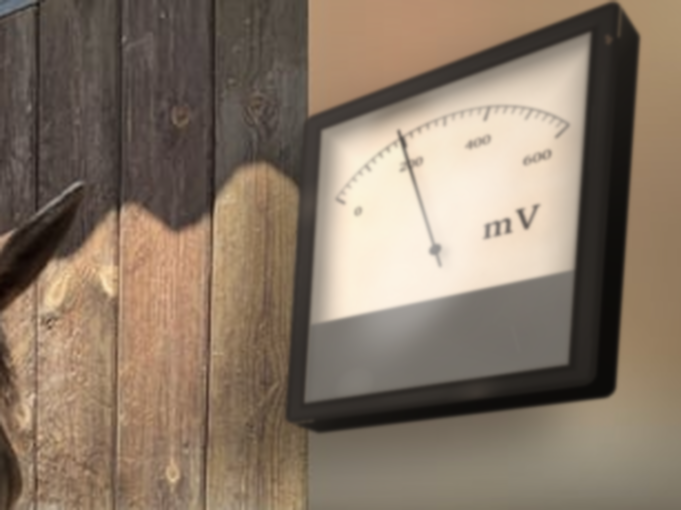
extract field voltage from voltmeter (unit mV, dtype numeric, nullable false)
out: 200 mV
